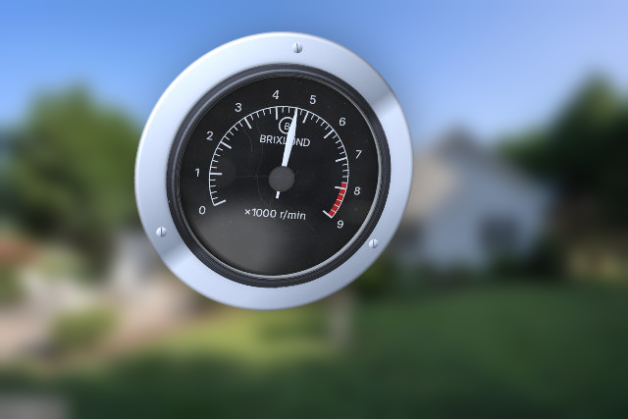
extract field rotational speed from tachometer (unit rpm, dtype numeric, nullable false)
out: 4600 rpm
